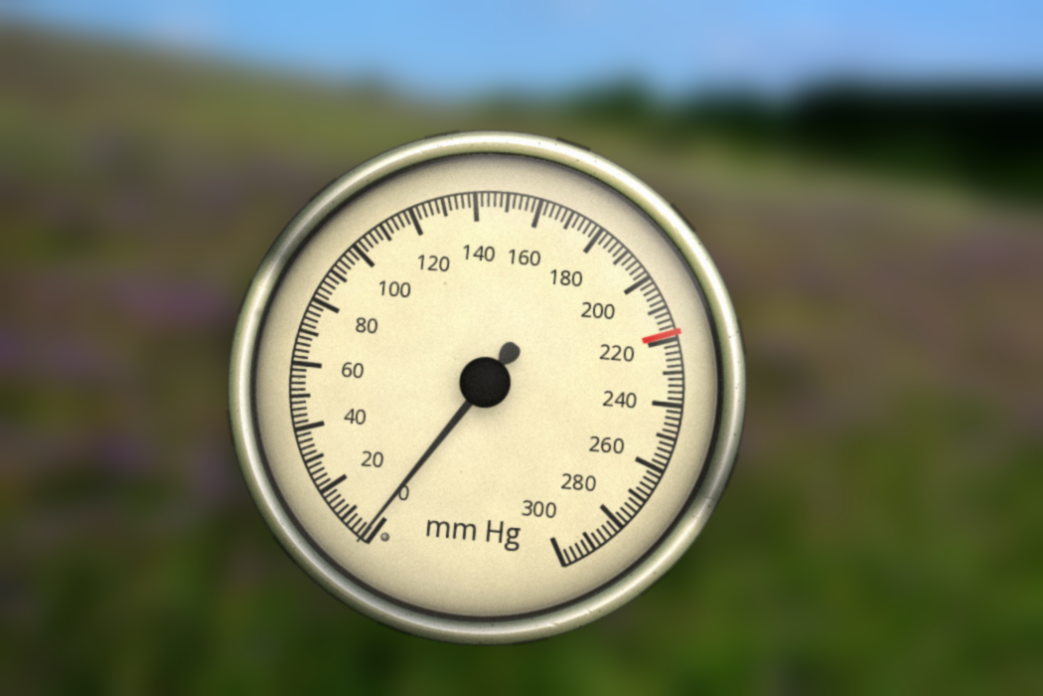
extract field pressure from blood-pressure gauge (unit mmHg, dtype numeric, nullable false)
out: 2 mmHg
